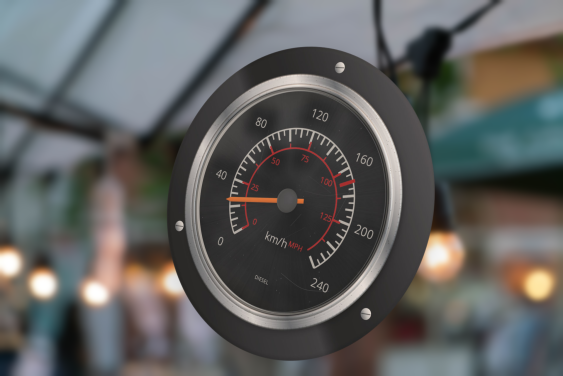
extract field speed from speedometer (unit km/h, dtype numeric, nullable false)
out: 25 km/h
